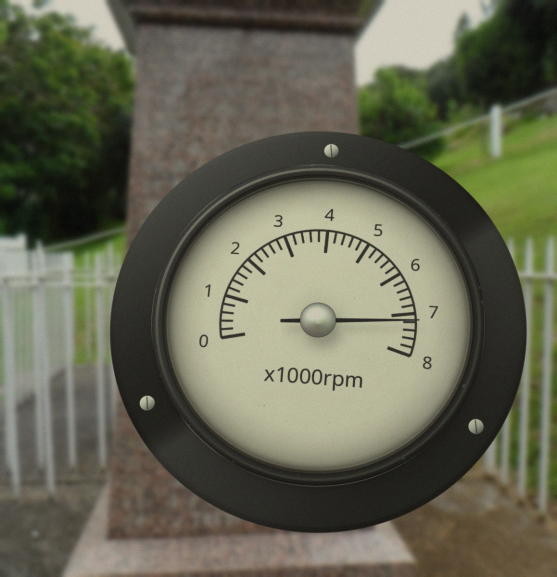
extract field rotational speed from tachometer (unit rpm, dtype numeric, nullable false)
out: 7200 rpm
